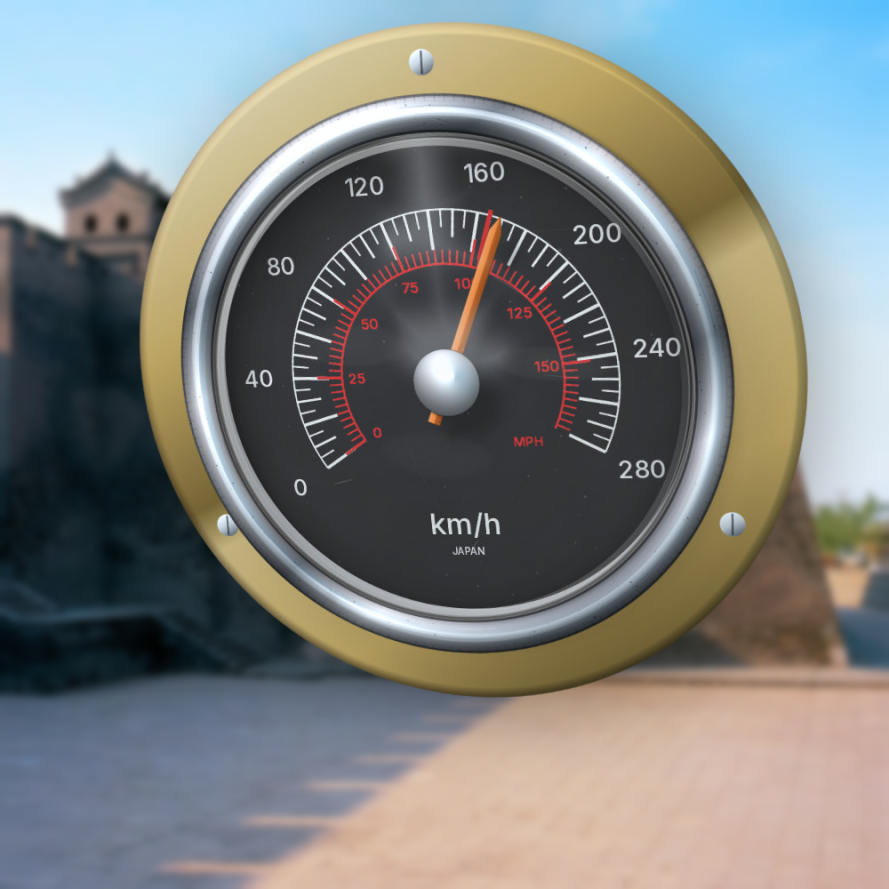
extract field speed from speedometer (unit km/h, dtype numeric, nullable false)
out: 170 km/h
